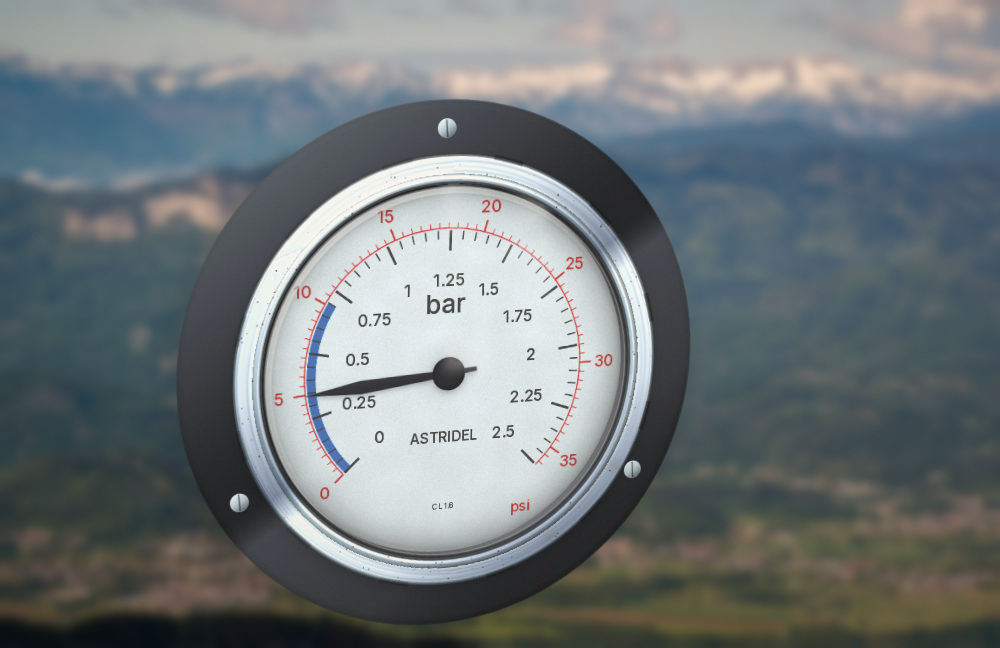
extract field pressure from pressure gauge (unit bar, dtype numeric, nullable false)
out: 0.35 bar
